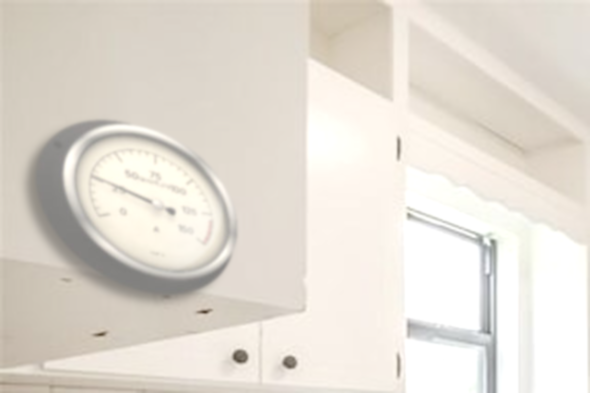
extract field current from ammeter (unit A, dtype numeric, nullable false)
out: 25 A
